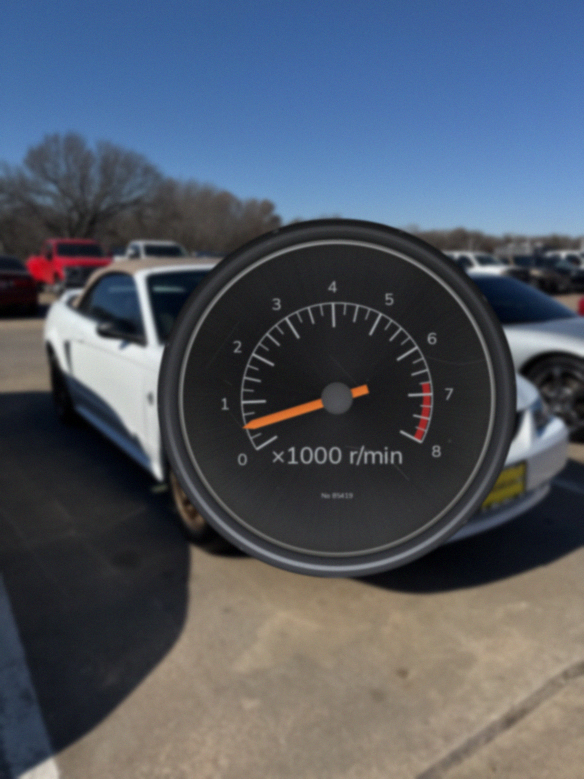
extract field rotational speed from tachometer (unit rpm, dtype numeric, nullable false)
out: 500 rpm
